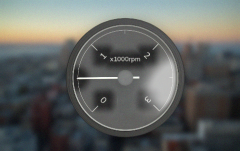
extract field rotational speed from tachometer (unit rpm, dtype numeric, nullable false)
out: 500 rpm
